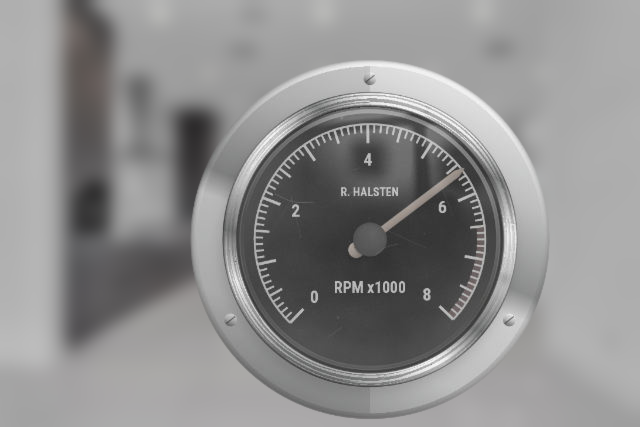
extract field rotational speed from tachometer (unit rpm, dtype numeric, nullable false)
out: 5600 rpm
